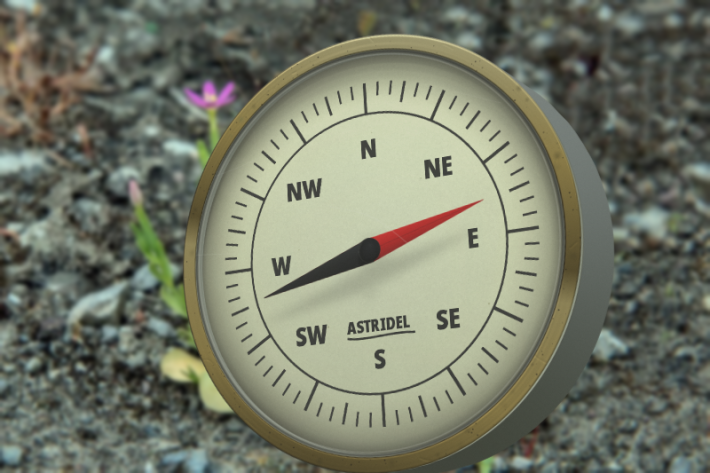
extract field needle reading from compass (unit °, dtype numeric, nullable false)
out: 75 °
